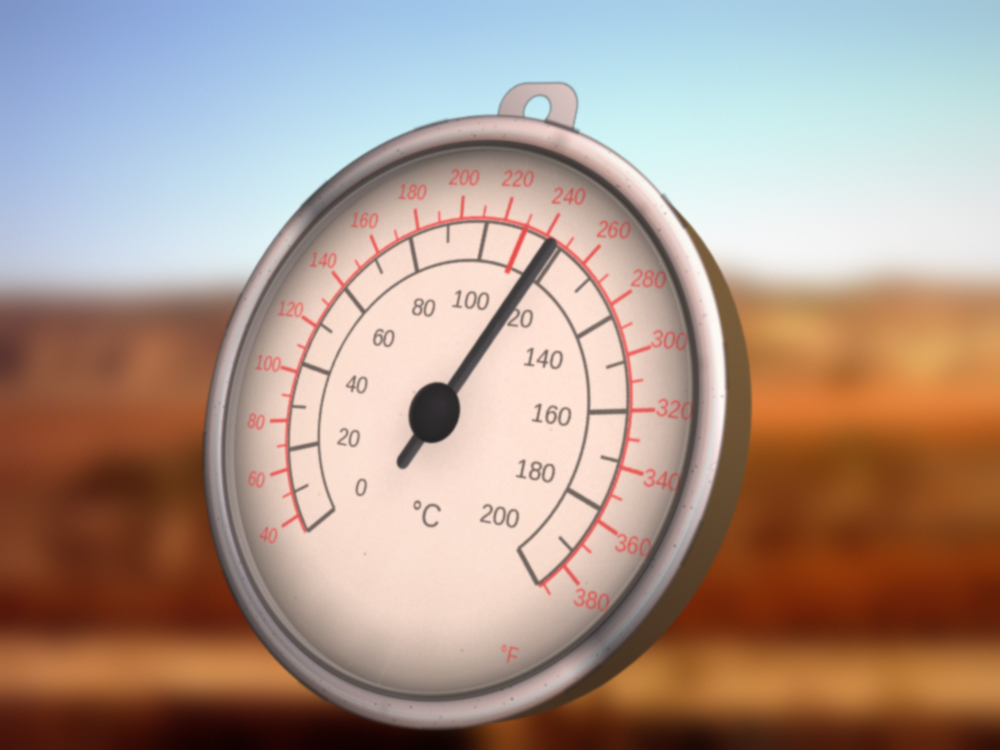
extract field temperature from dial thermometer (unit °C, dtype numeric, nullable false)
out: 120 °C
